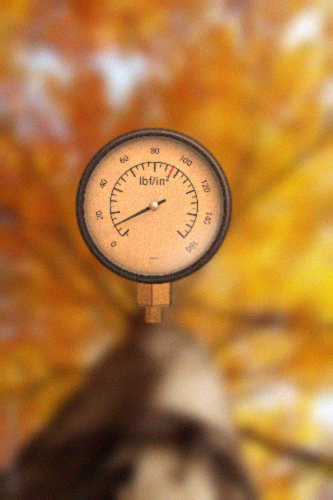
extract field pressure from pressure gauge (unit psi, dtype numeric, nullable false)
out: 10 psi
